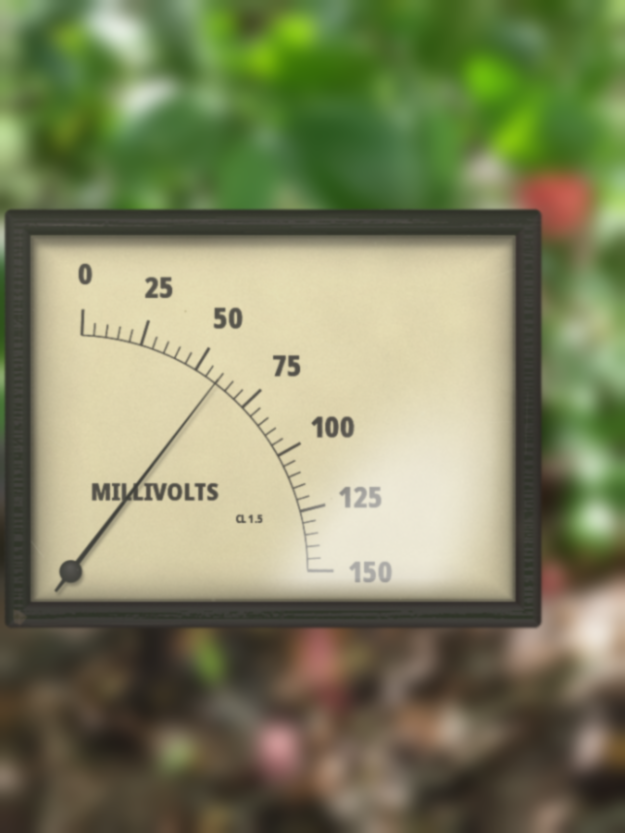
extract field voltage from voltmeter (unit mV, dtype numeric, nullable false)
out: 60 mV
